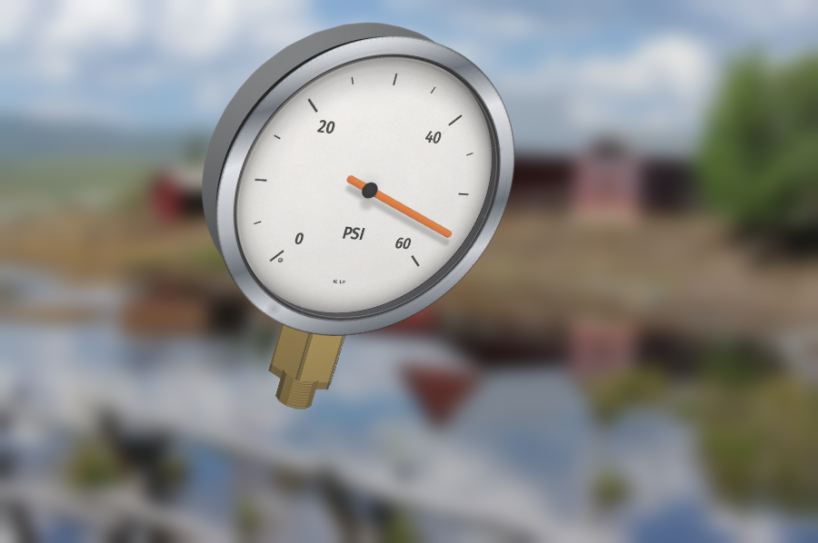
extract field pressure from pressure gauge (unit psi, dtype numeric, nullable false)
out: 55 psi
